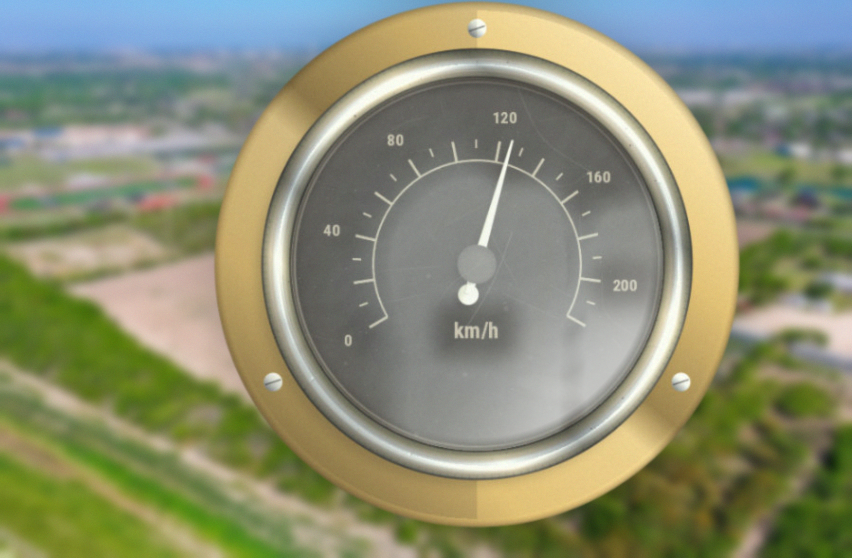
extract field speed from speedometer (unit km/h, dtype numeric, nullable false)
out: 125 km/h
